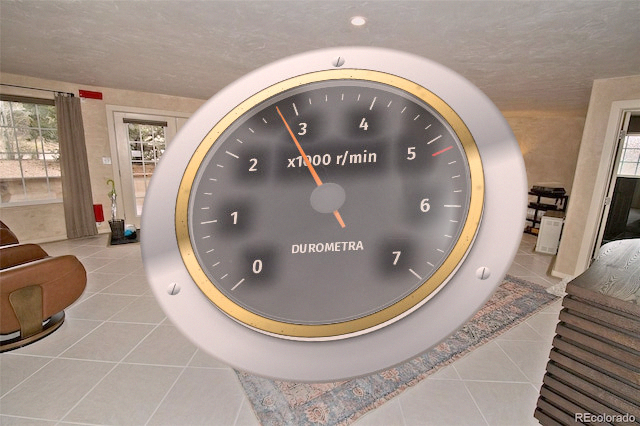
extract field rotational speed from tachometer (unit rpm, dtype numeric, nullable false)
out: 2800 rpm
